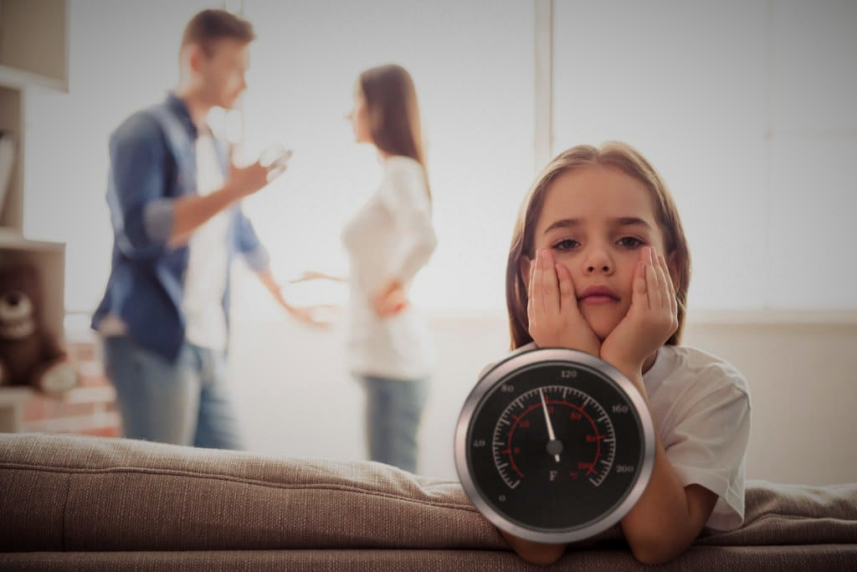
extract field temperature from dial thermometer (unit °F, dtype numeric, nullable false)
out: 100 °F
